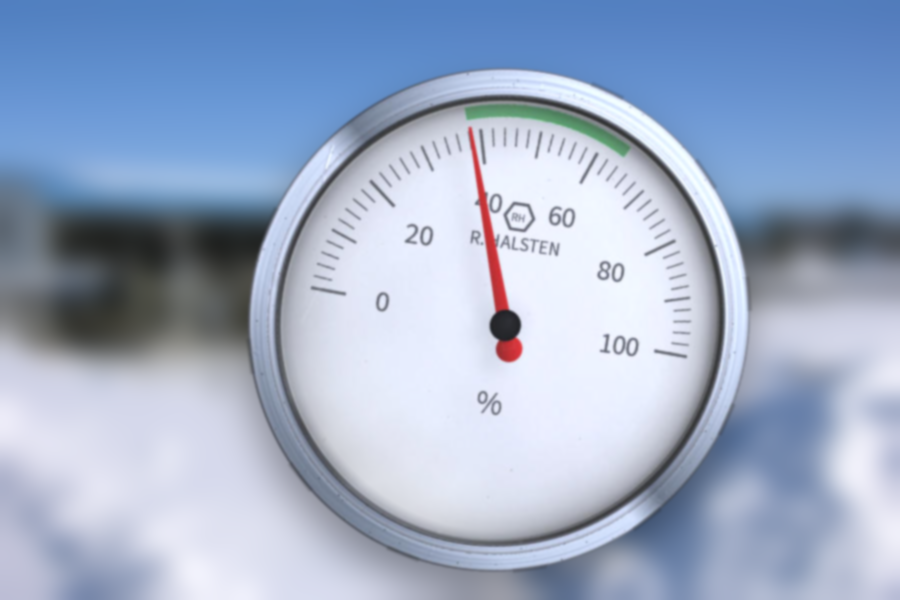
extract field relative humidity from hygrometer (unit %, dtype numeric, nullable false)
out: 38 %
